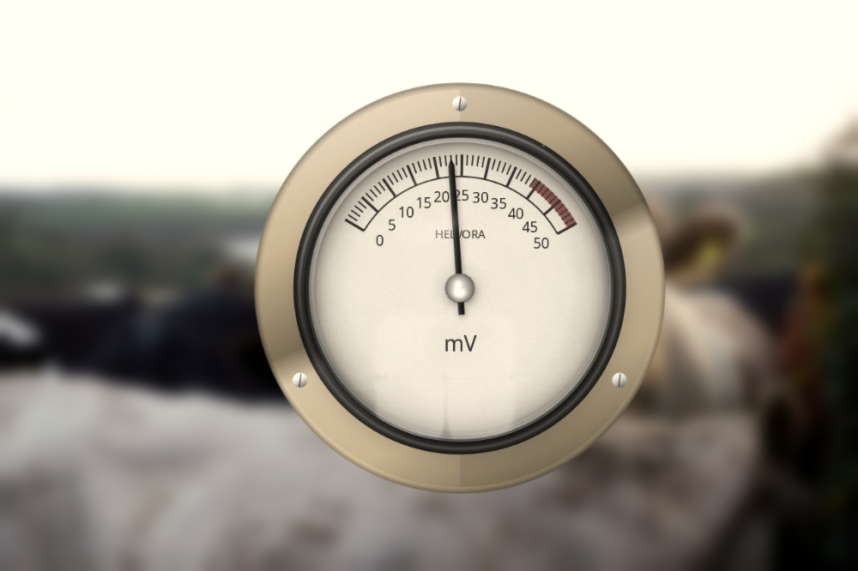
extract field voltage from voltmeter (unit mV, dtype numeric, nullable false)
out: 23 mV
